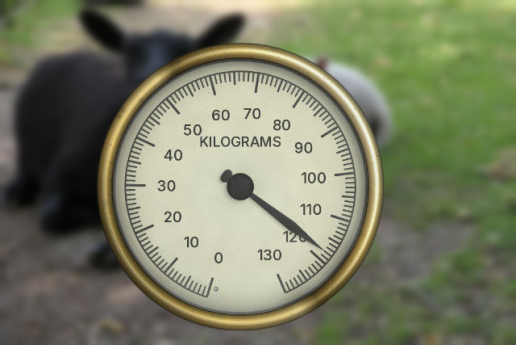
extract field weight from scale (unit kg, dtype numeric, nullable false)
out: 118 kg
